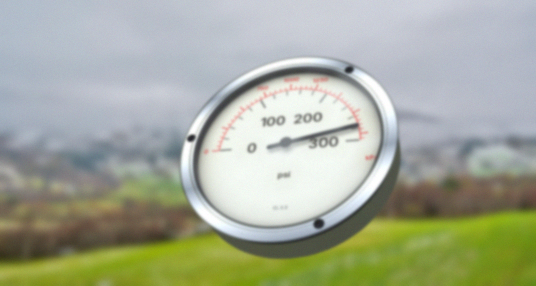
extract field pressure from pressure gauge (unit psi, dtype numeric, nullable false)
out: 280 psi
